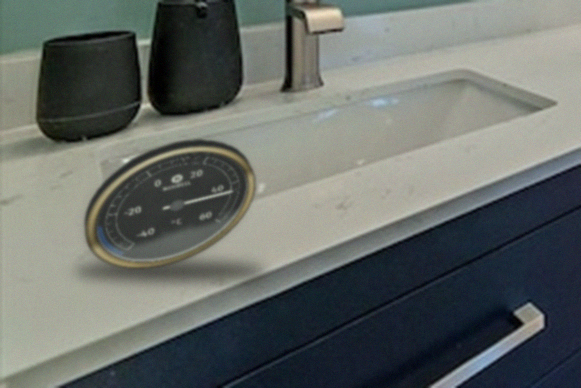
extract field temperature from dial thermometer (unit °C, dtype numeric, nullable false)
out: 44 °C
